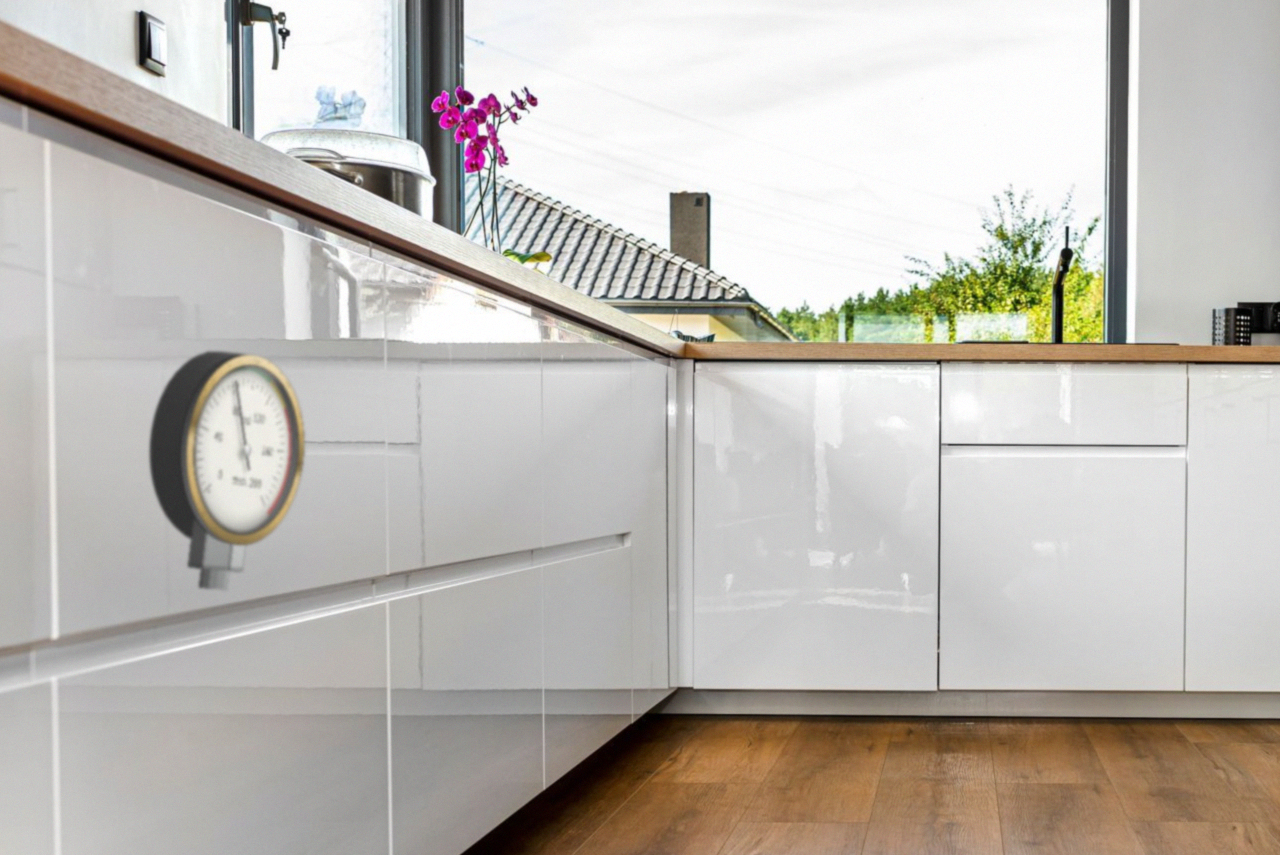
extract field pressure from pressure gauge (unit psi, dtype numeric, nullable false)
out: 80 psi
